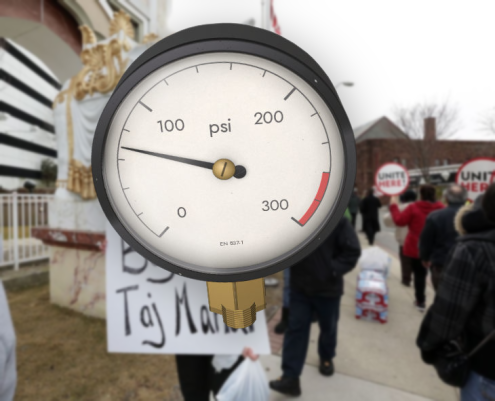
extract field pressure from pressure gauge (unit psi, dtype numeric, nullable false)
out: 70 psi
